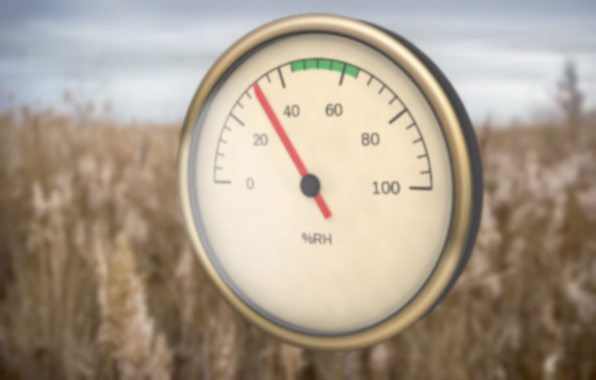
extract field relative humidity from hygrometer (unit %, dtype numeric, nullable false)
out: 32 %
